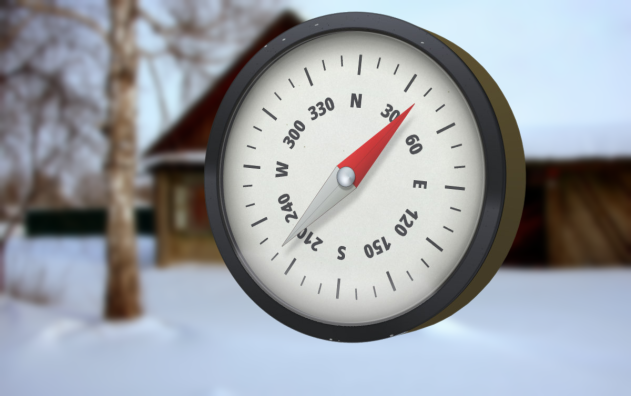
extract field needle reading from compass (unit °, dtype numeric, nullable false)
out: 40 °
